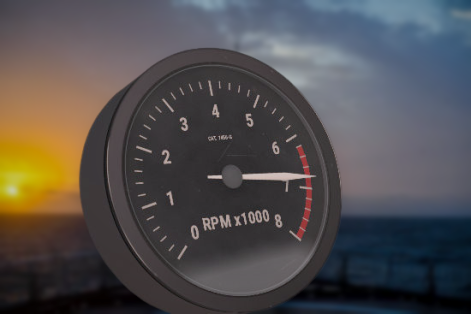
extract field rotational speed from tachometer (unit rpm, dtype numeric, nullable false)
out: 6800 rpm
